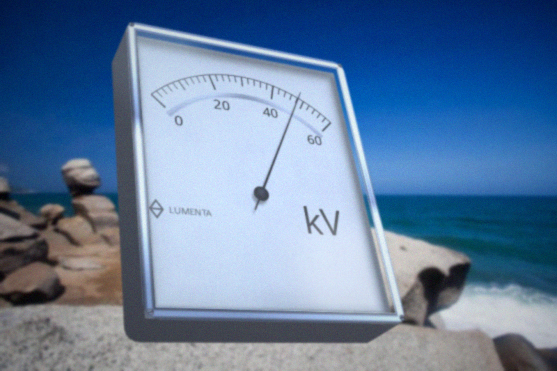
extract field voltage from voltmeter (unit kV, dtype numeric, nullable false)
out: 48 kV
